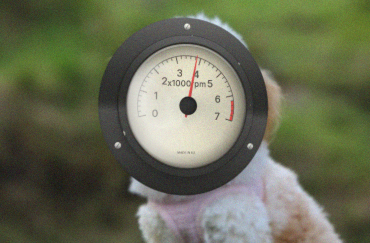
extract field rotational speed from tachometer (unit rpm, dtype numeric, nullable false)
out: 3800 rpm
